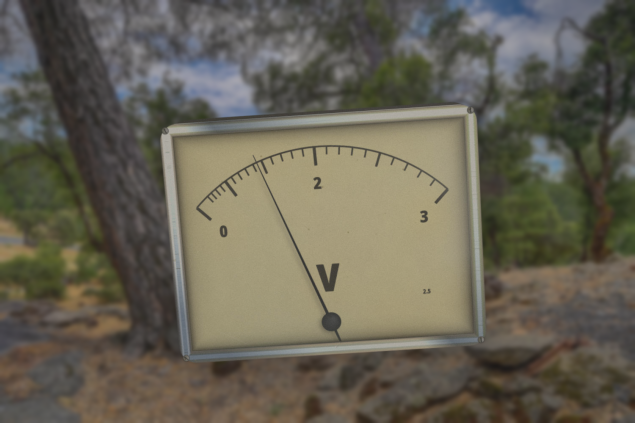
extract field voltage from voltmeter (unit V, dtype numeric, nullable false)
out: 1.45 V
